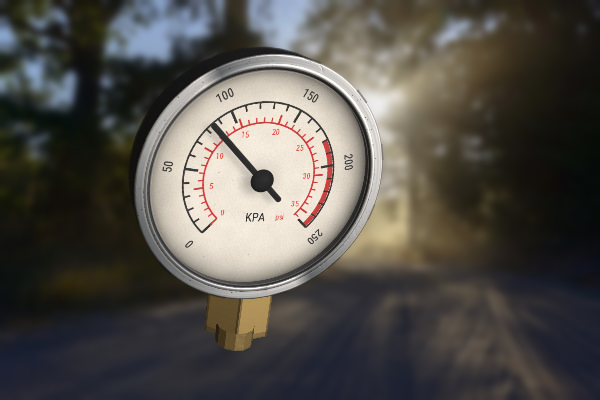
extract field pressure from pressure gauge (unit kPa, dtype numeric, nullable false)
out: 85 kPa
